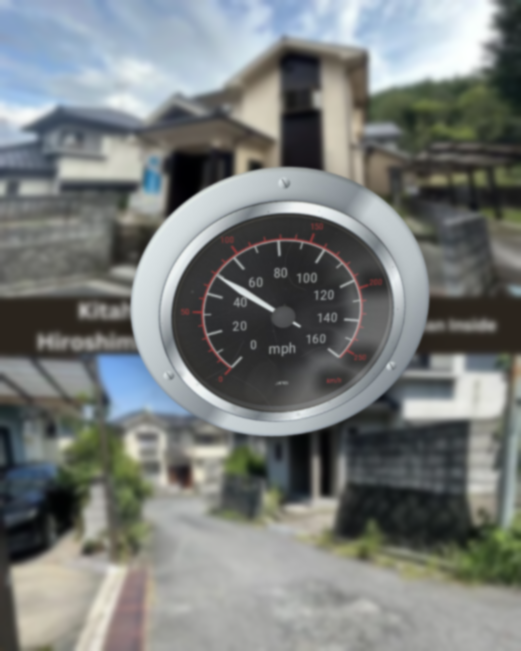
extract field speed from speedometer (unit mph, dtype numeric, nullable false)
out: 50 mph
